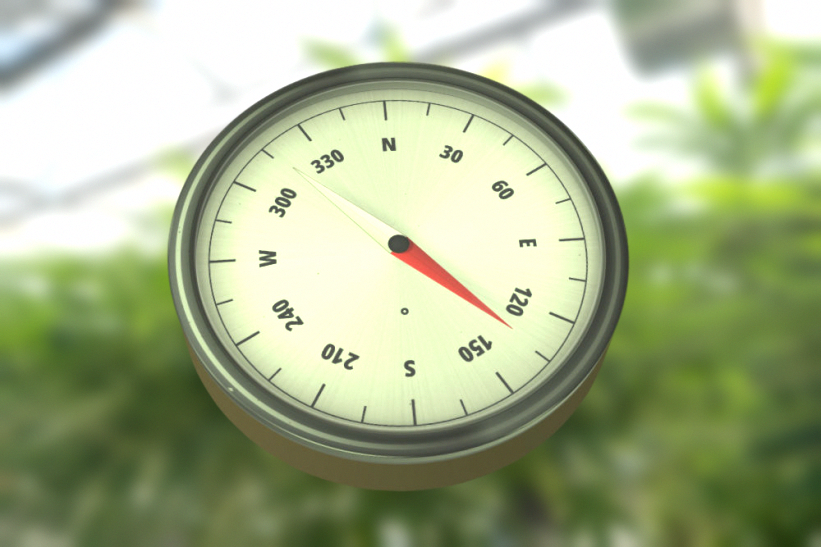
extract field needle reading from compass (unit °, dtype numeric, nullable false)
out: 135 °
